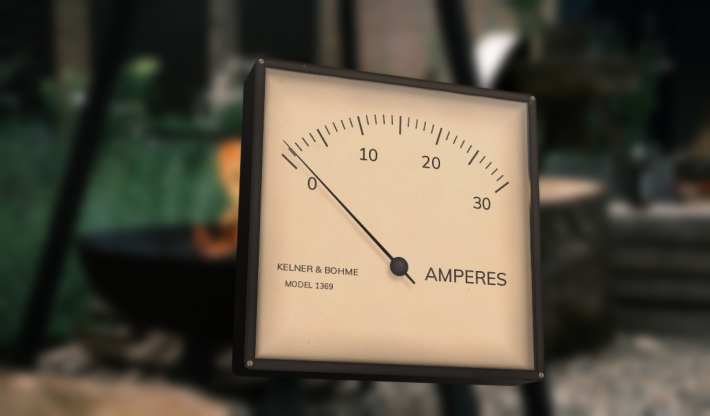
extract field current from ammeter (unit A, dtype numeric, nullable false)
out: 1 A
